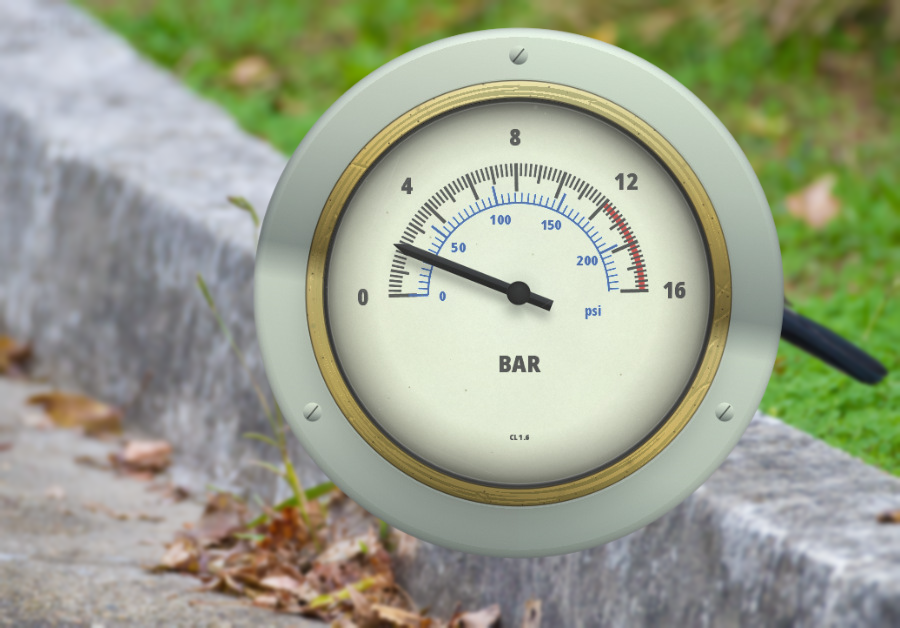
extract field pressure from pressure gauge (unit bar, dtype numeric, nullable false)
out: 2 bar
